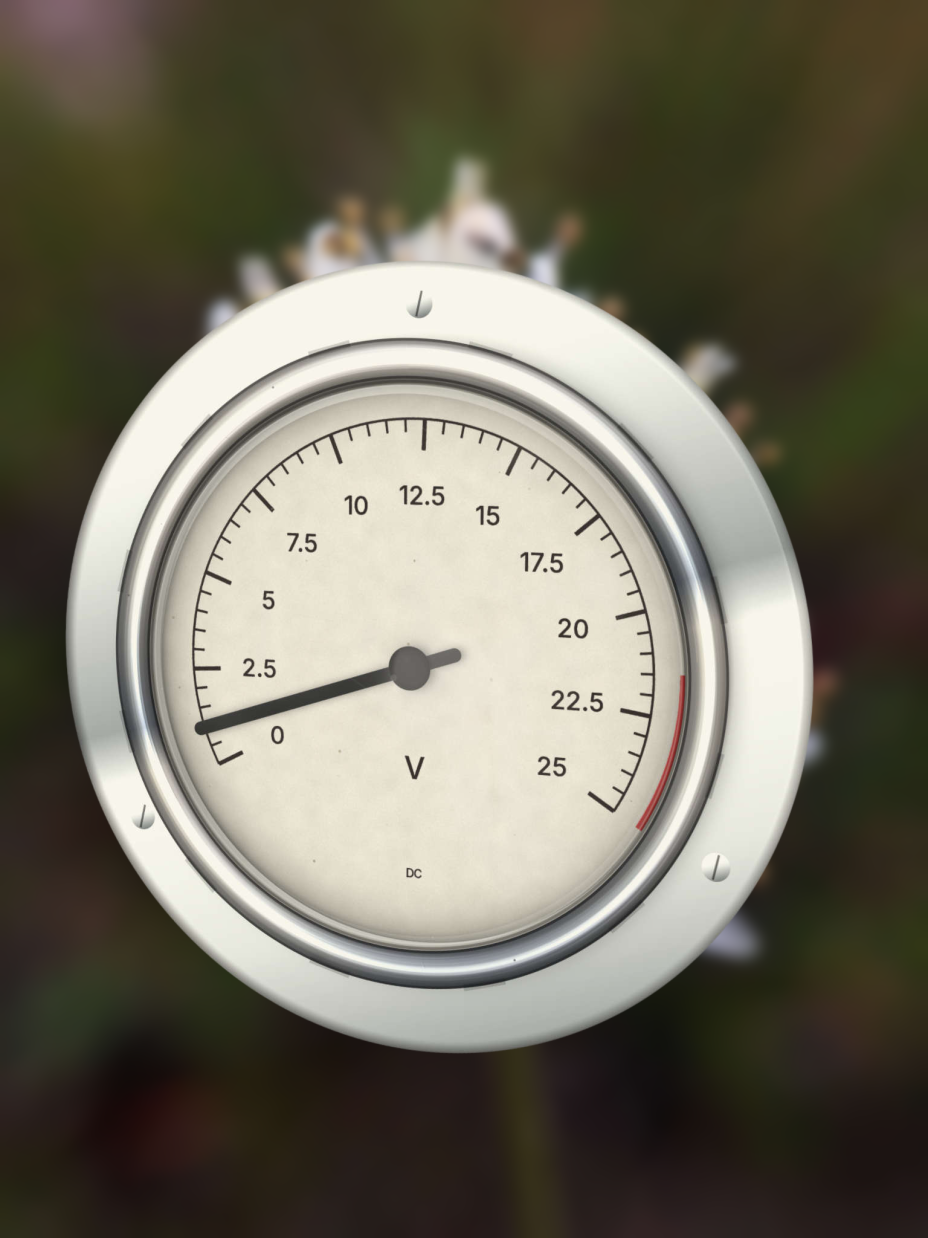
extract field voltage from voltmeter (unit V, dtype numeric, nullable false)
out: 1 V
